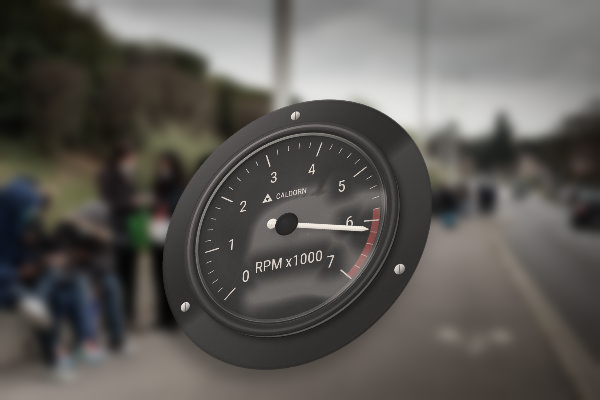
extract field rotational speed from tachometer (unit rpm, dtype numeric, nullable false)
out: 6200 rpm
